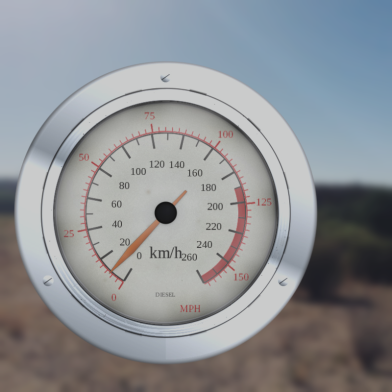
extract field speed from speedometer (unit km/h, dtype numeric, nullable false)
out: 10 km/h
